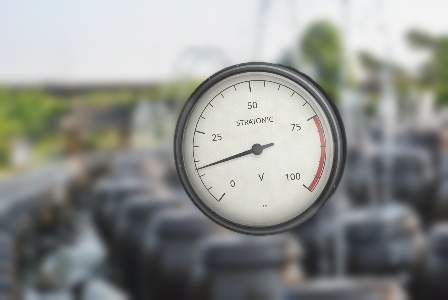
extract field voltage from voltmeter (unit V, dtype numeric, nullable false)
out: 12.5 V
